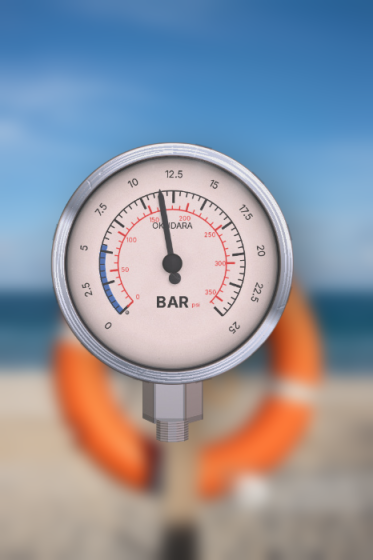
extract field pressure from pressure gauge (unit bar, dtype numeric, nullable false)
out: 11.5 bar
